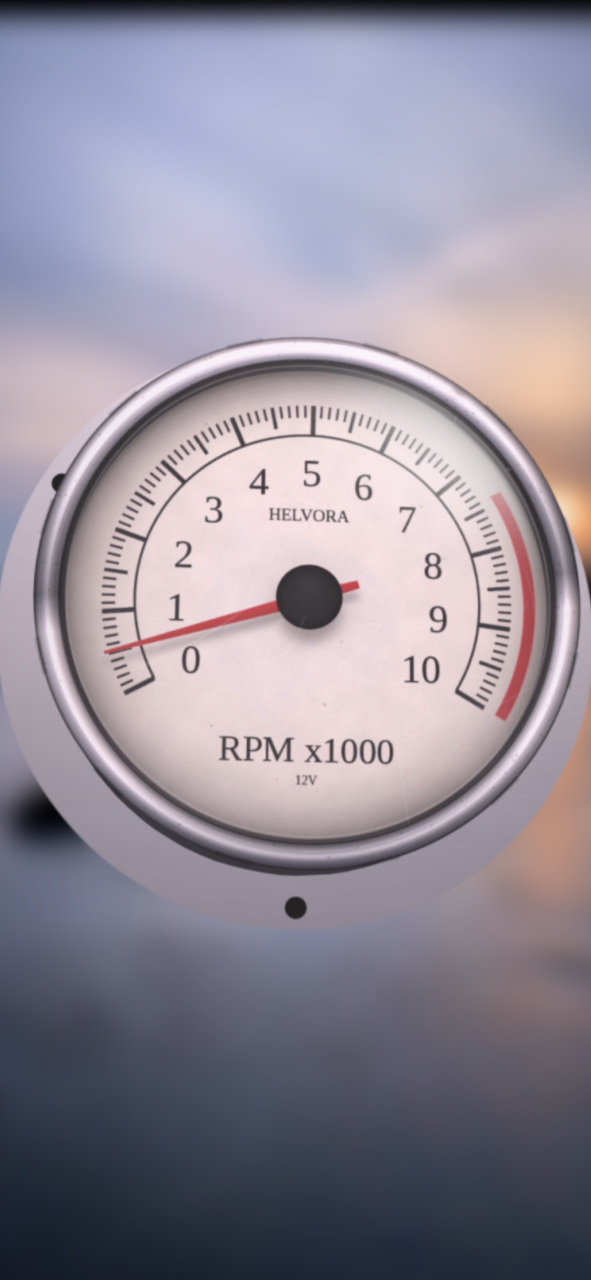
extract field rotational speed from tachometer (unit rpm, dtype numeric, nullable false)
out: 500 rpm
